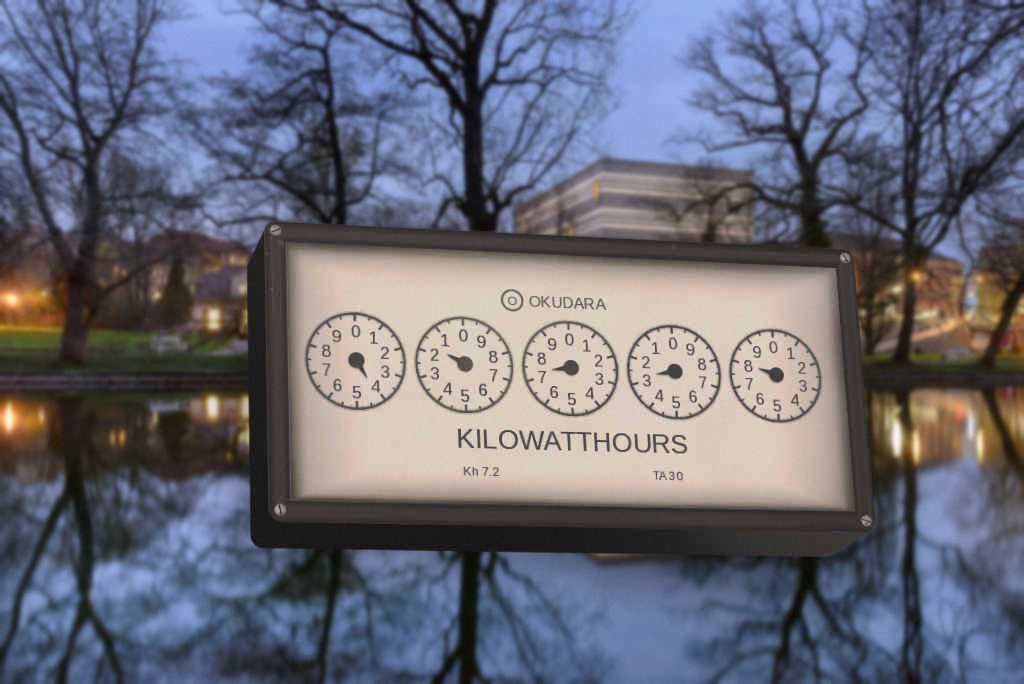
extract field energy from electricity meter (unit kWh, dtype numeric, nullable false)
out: 41728 kWh
